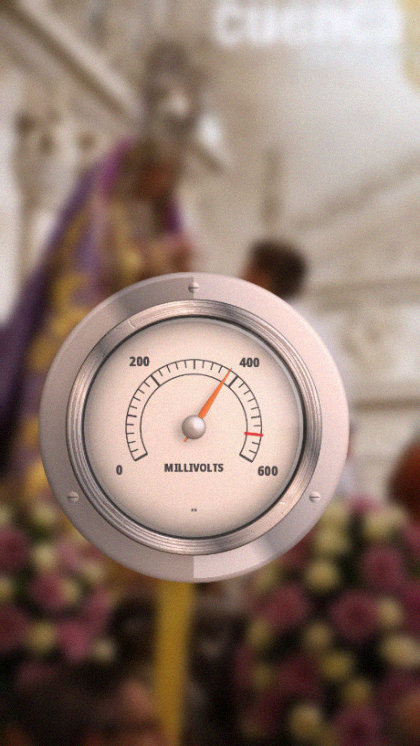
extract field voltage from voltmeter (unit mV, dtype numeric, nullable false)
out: 380 mV
